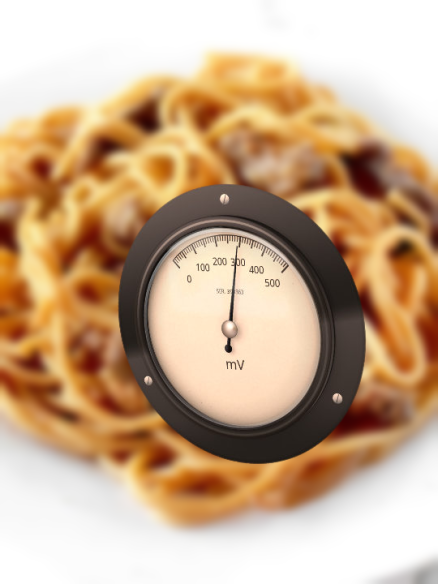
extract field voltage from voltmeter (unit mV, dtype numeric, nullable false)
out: 300 mV
